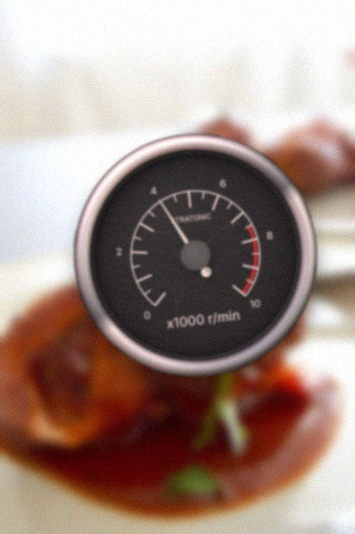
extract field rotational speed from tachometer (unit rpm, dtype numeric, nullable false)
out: 4000 rpm
